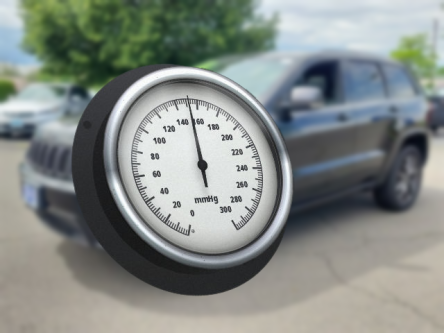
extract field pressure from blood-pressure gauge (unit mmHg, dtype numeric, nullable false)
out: 150 mmHg
